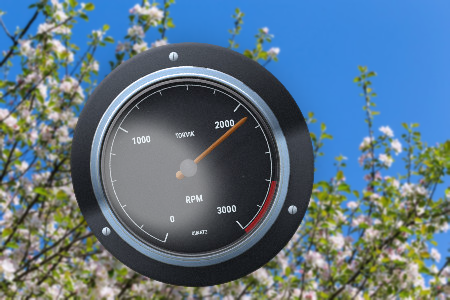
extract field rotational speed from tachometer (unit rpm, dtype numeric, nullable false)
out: 2100 rpm
